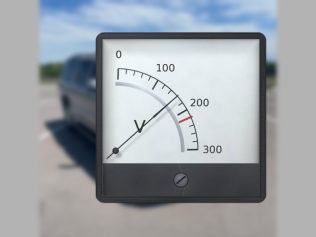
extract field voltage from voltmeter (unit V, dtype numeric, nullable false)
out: 160 V
